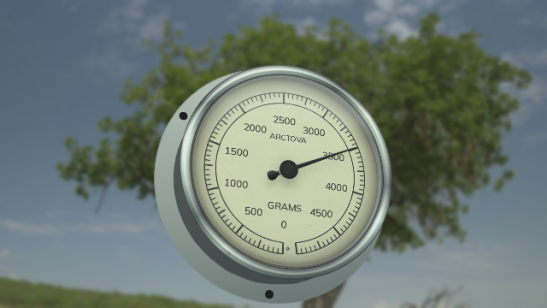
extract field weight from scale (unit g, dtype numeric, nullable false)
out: 3500 g
